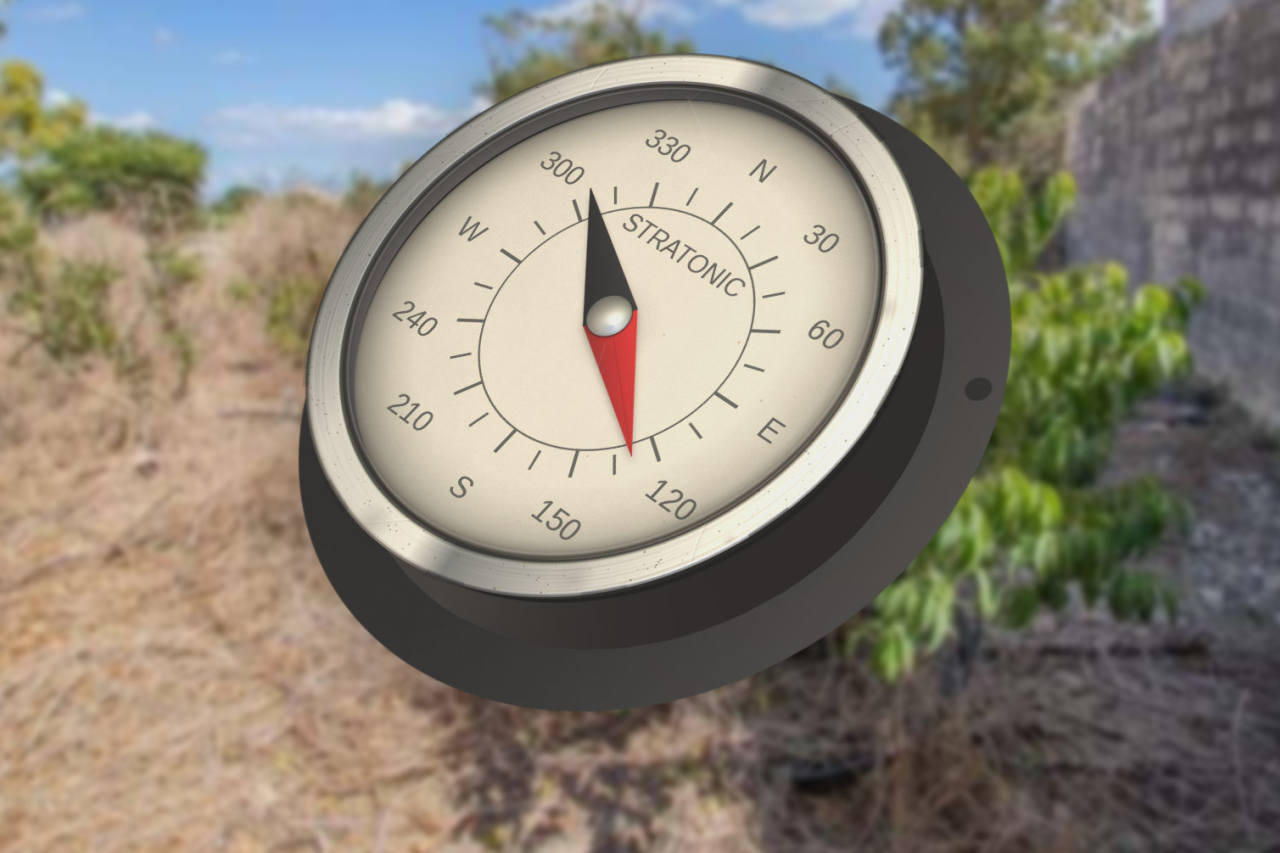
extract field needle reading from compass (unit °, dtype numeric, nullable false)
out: 127.5 °
